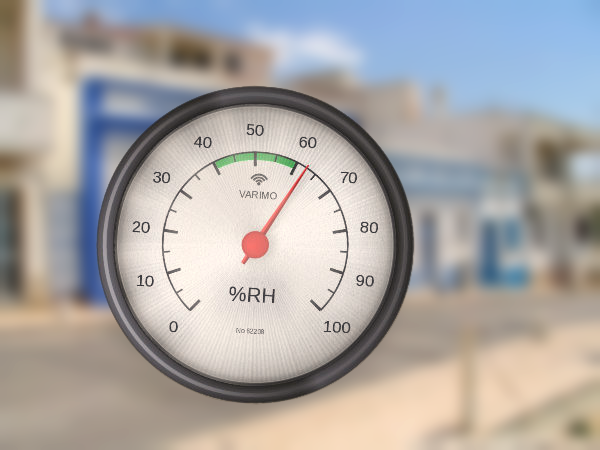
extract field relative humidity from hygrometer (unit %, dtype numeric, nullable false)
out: 62.5 %
